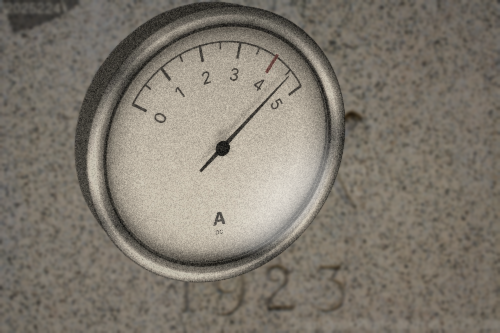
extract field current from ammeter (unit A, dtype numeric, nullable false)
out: 4.5 A
